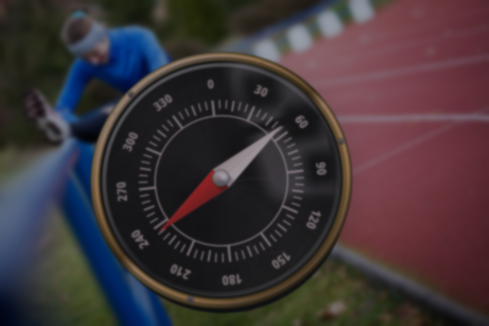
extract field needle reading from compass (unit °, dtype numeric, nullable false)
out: 235 °
